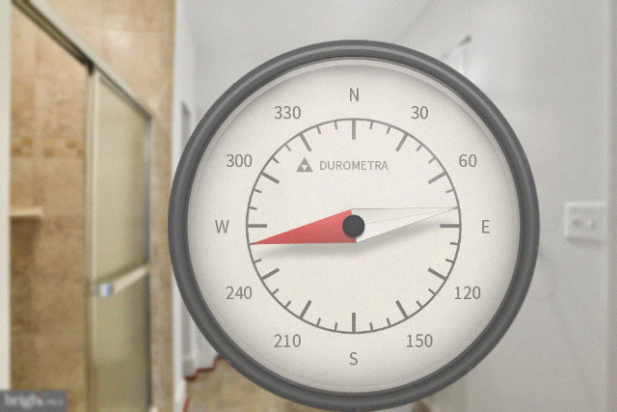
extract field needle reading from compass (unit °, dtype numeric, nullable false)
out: 260 °
